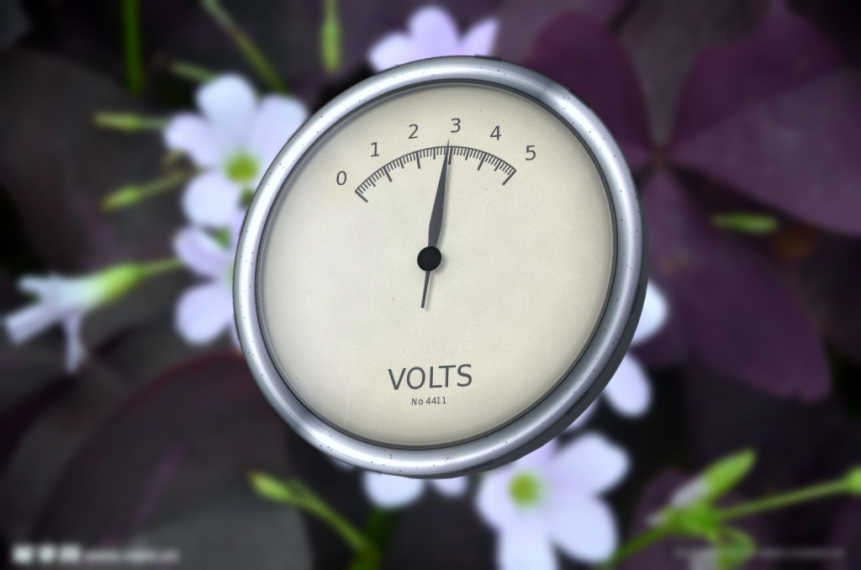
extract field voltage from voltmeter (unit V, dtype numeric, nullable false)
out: 3 V
